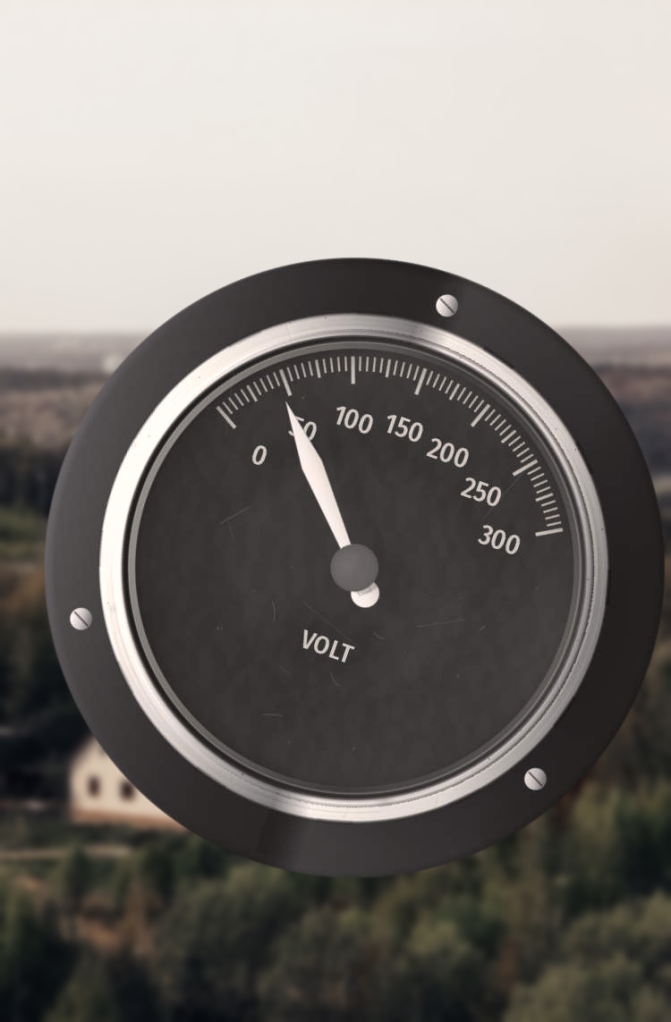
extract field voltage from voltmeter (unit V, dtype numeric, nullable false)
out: 45 V
